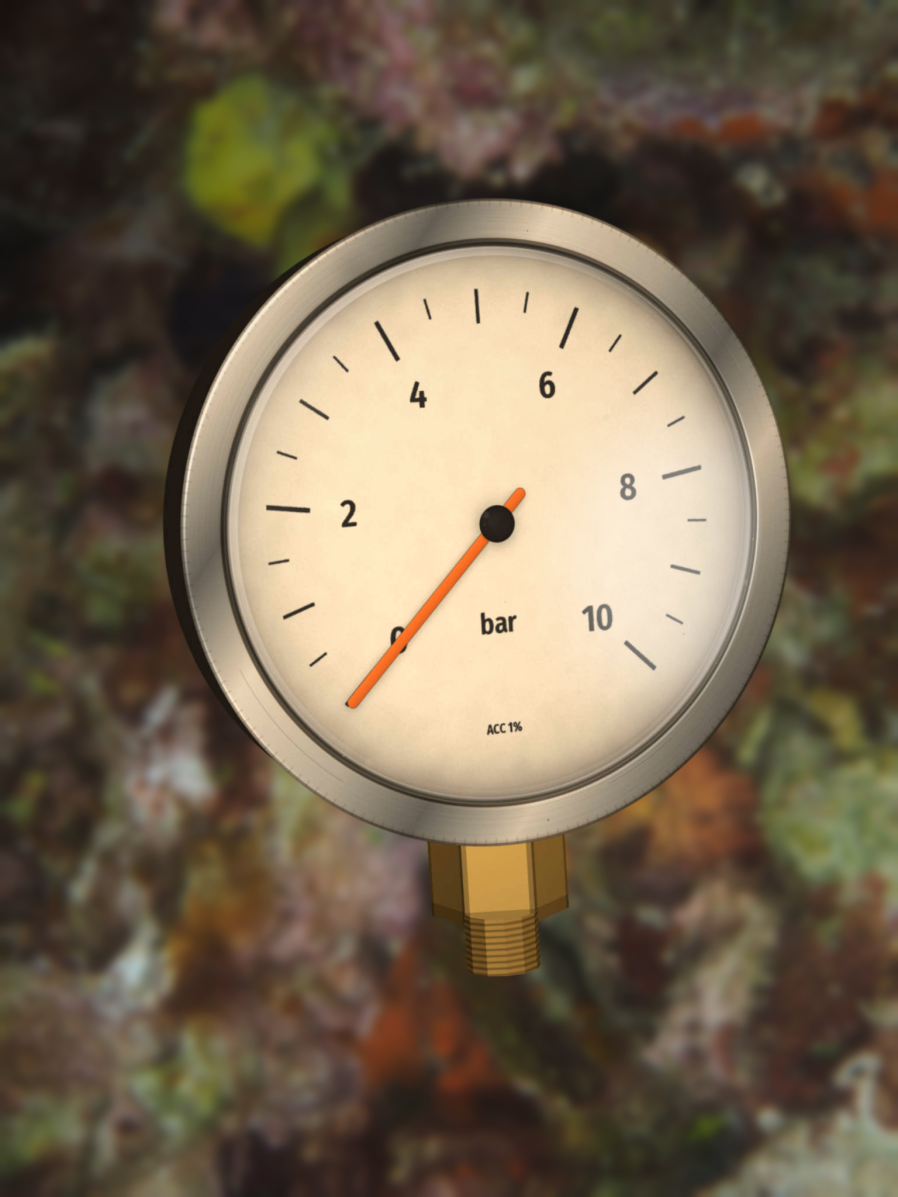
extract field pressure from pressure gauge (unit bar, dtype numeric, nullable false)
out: 0 bar
